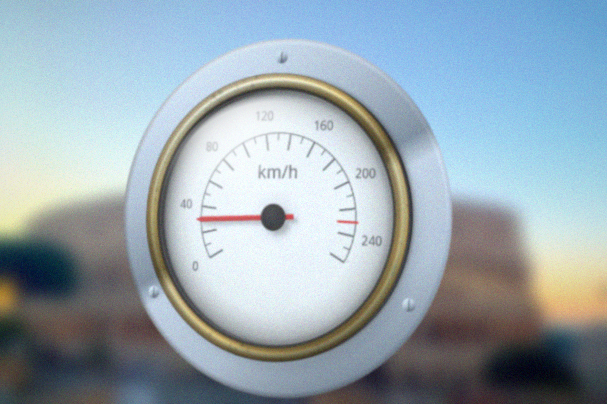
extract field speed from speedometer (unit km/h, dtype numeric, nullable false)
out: 30 km/h
